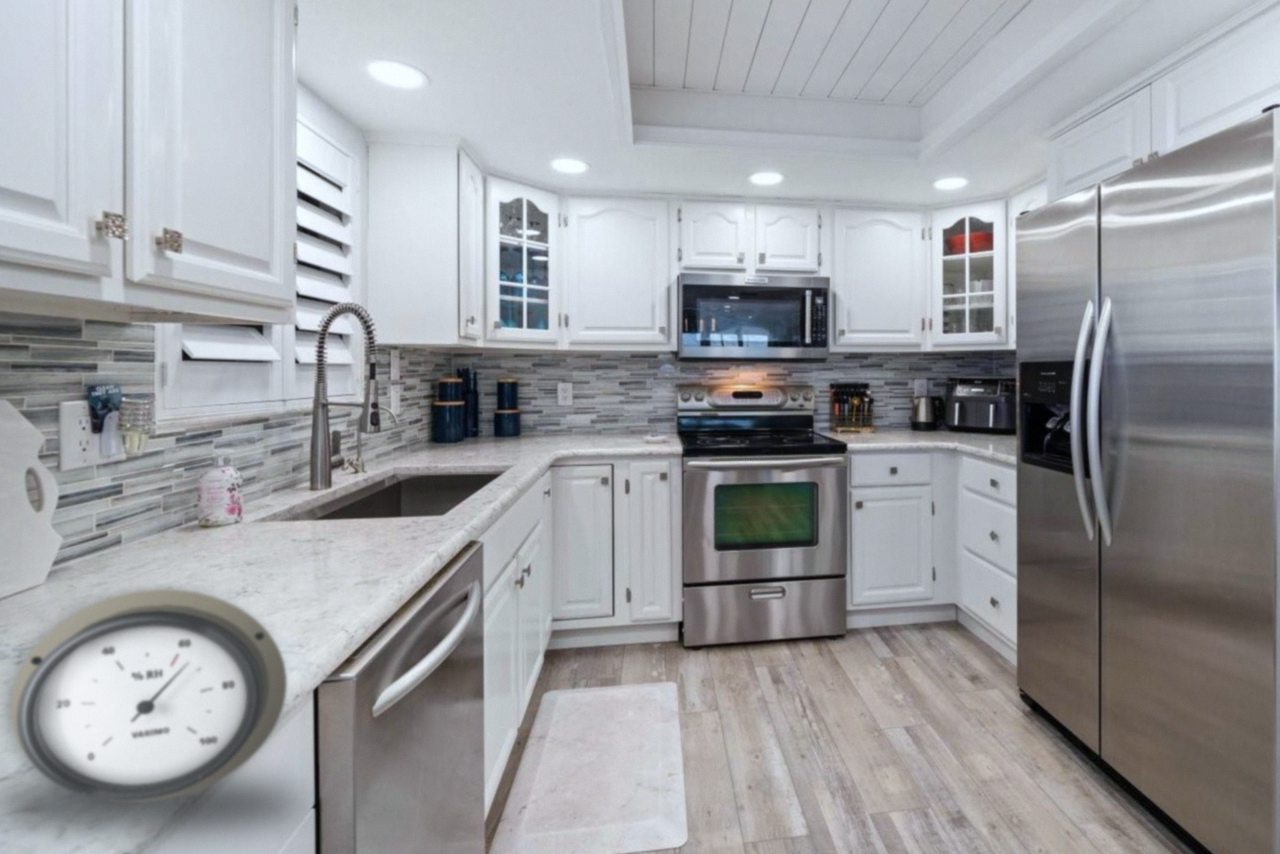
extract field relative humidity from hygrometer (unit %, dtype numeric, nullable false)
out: 65 %
